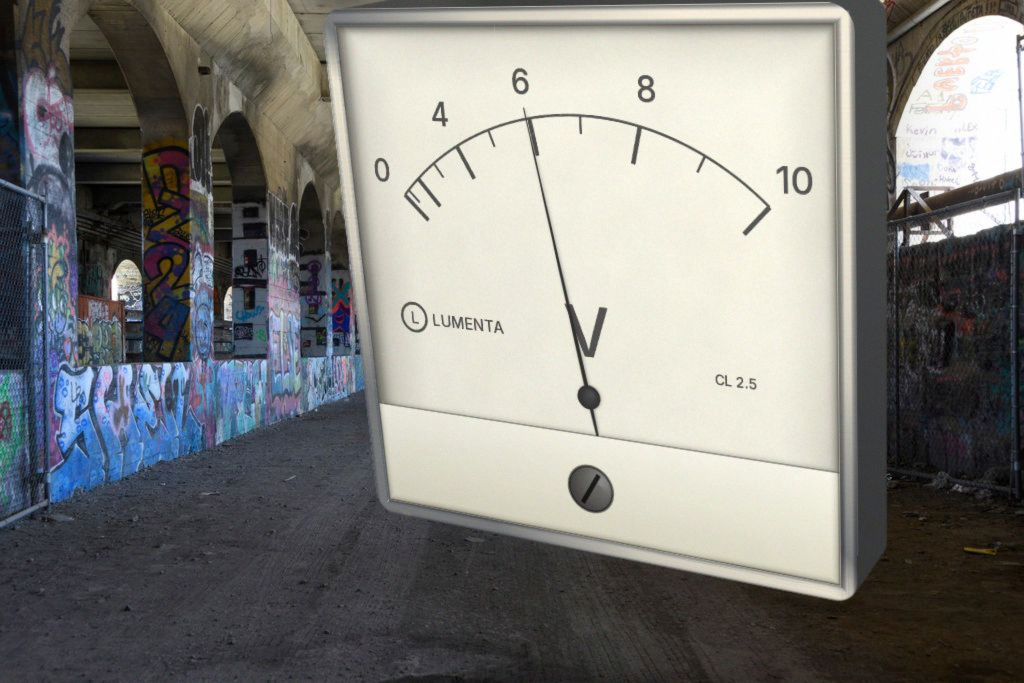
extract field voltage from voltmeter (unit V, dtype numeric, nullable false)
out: 6 V
